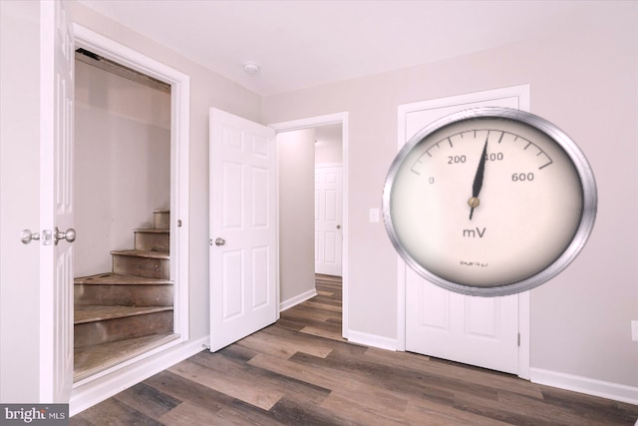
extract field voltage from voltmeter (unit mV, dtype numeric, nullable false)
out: 350 mV
